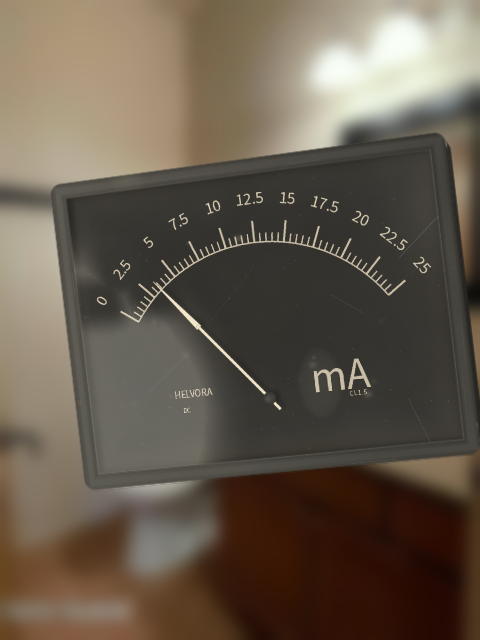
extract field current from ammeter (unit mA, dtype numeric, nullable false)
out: 3.5 mA
